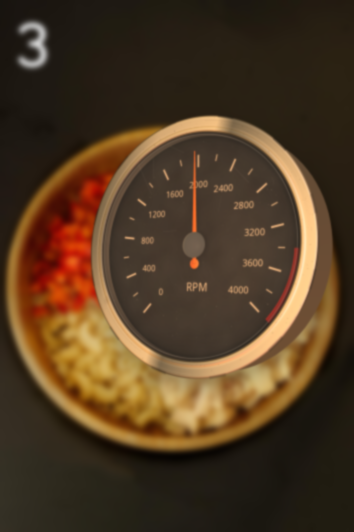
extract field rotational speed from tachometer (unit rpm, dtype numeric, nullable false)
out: 2000 rpm
